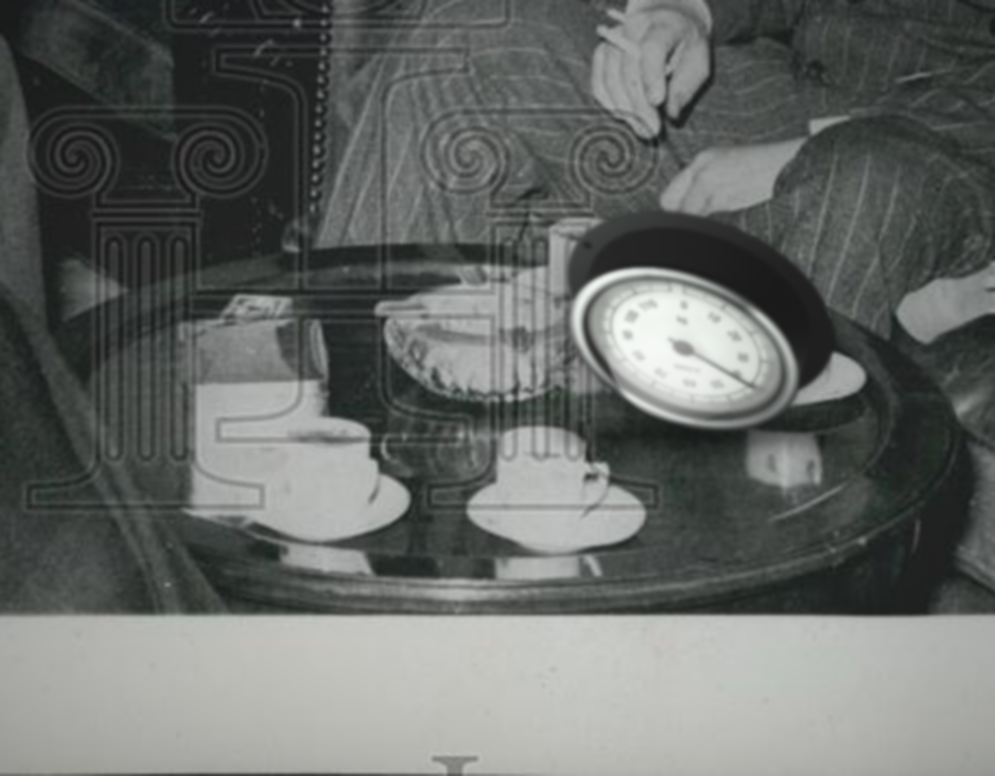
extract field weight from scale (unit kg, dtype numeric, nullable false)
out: 40 kg
